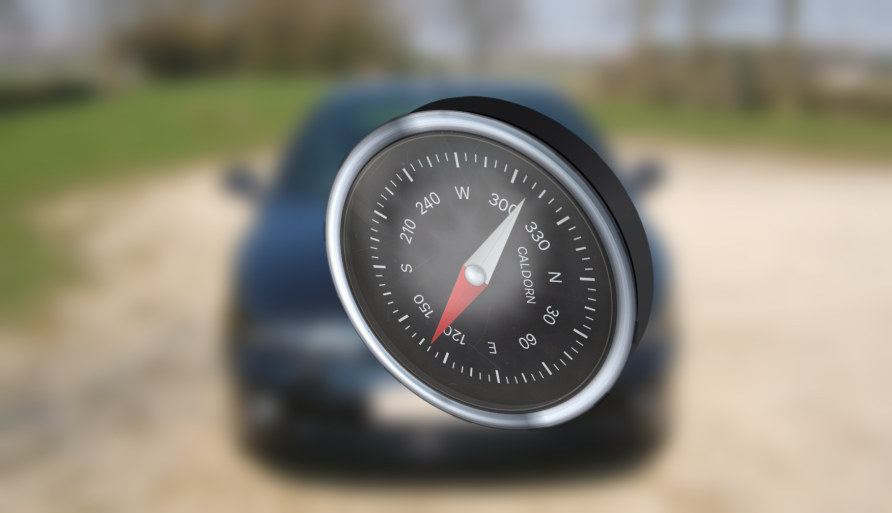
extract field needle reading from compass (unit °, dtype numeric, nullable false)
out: 130 °
